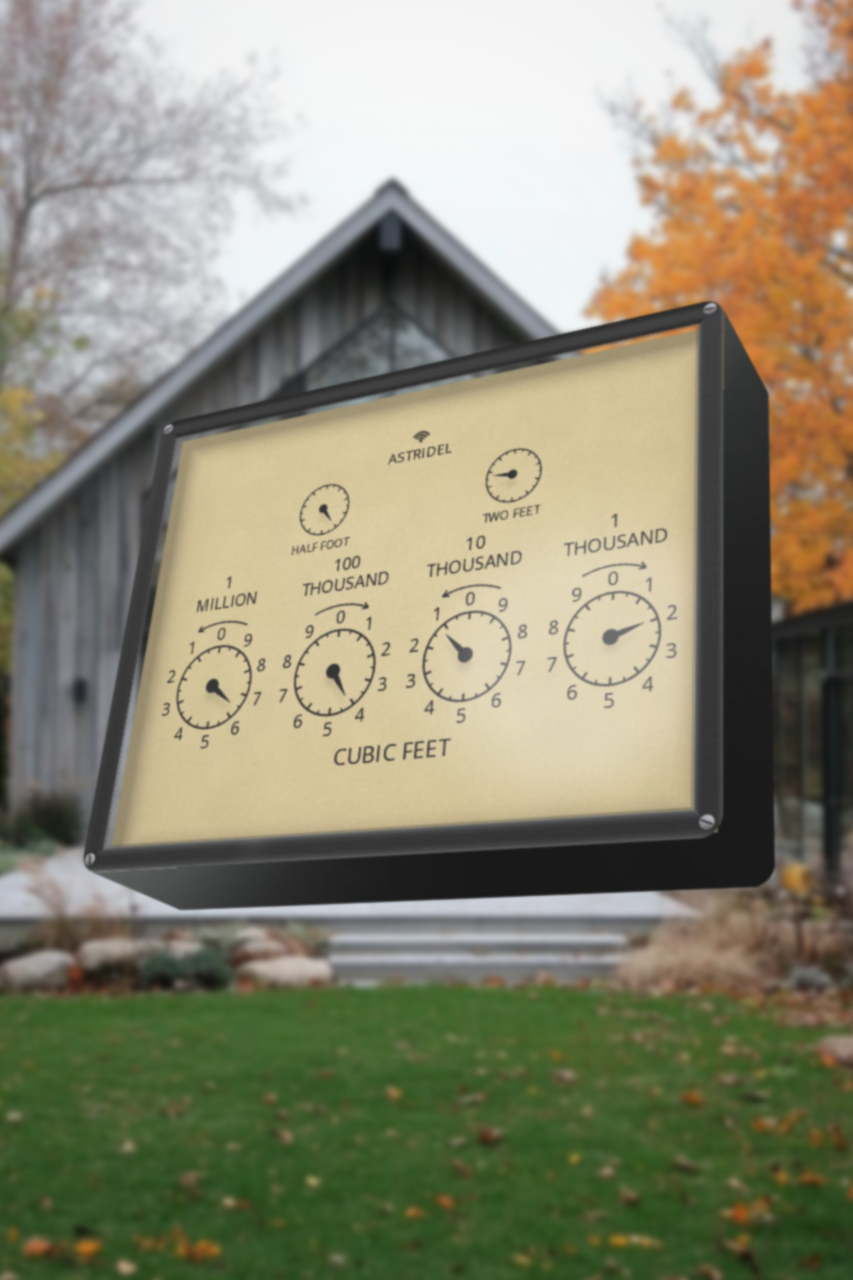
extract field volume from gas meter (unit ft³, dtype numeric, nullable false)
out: 641200 ft³
